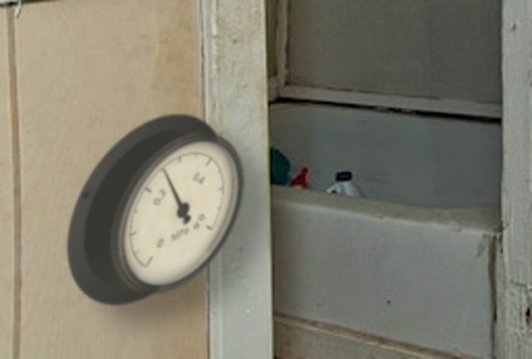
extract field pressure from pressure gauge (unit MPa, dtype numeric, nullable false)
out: 0.25 MPa
